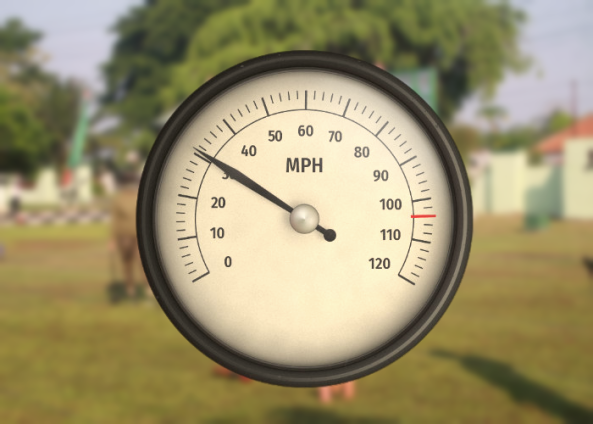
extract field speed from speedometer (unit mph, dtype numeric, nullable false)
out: 31 mph
